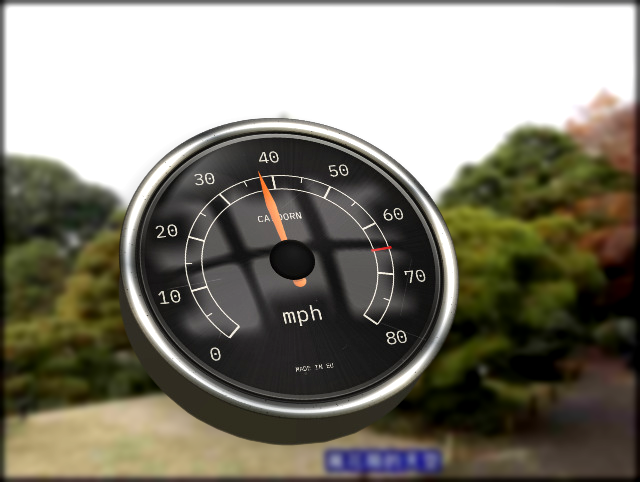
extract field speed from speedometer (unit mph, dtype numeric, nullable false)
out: 37.5 mph
